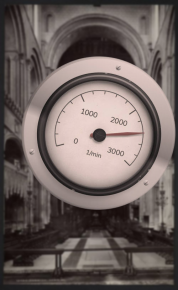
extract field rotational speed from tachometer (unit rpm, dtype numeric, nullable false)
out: 2400 rpm
